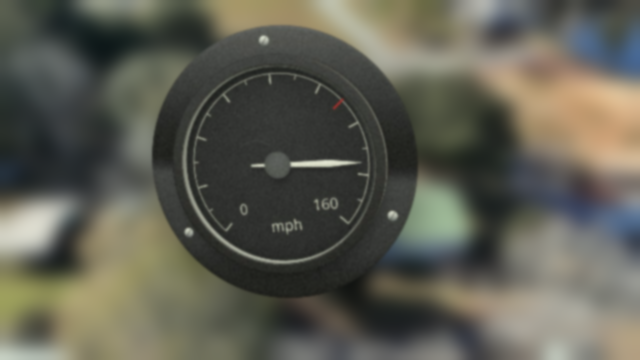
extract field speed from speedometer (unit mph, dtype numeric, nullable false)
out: 135 mph
